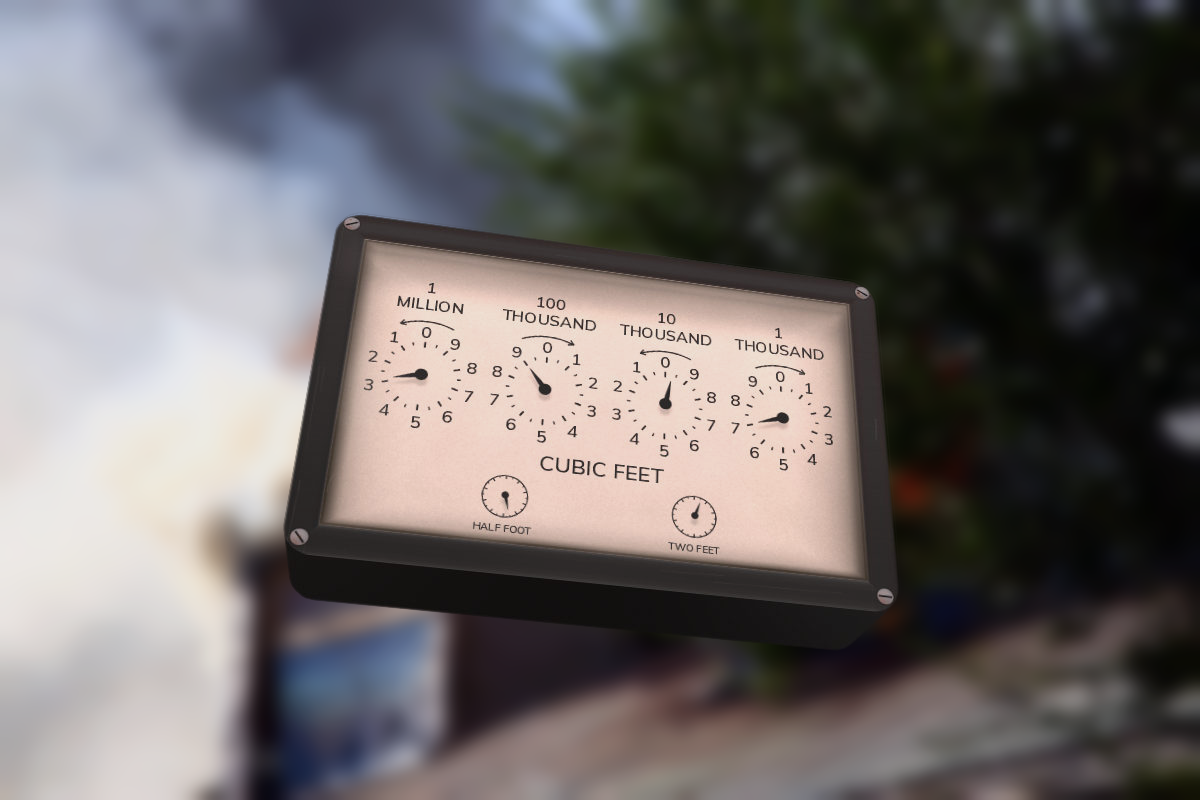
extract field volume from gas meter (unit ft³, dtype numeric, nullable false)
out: 289700 ft³
